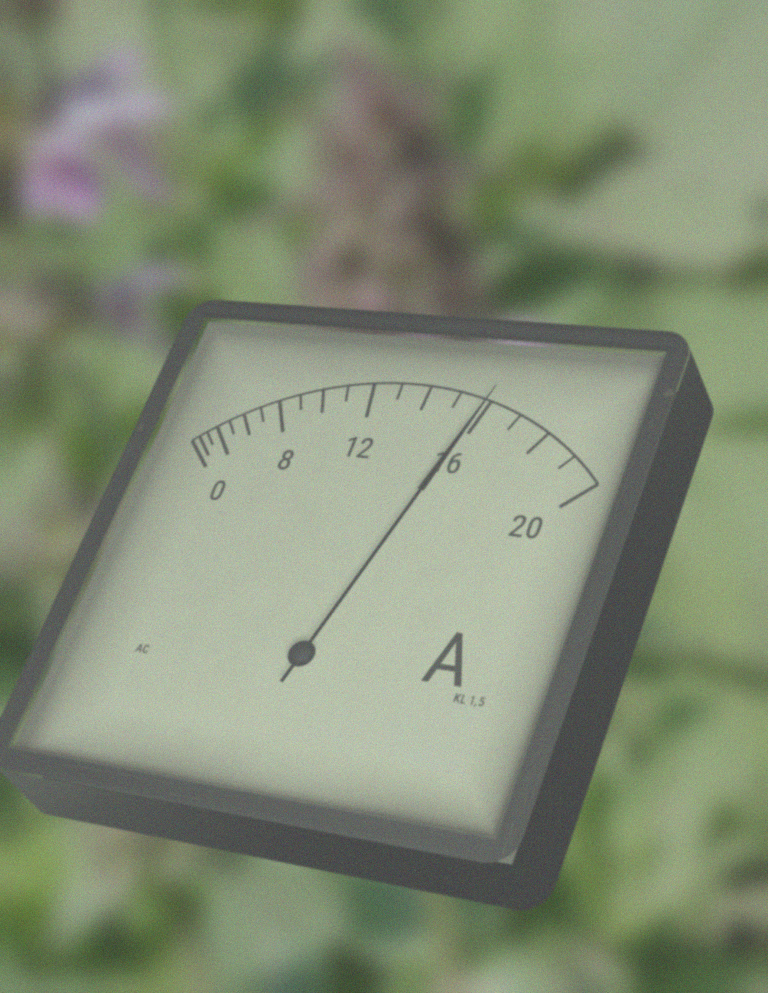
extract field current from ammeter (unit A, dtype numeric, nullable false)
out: 16 A
